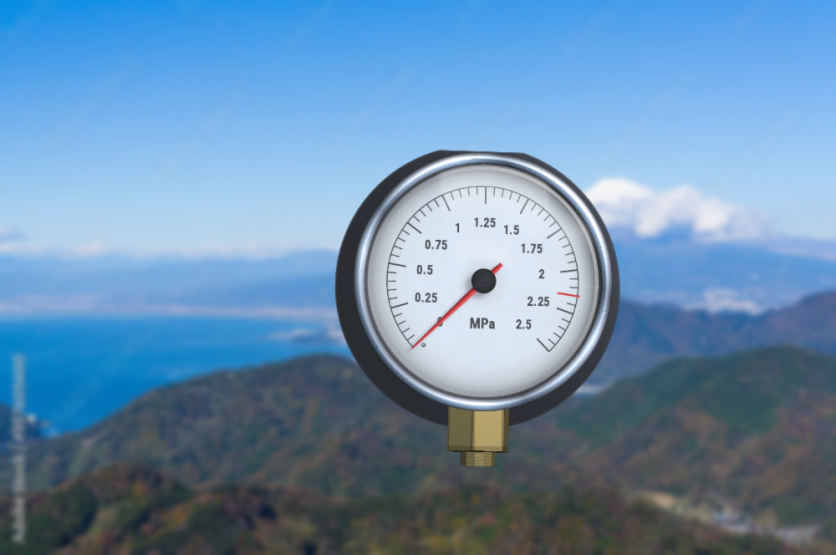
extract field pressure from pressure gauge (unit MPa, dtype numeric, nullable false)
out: 0 MPa
